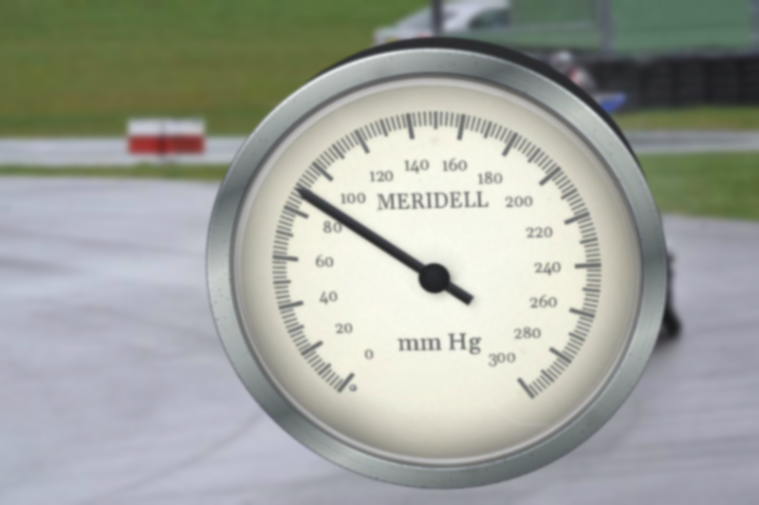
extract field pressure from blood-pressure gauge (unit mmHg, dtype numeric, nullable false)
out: 90 mmHg
